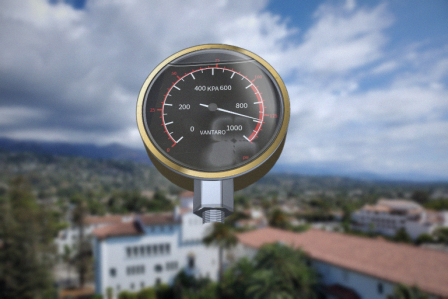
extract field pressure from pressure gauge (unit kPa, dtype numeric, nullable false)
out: 900 kPa
